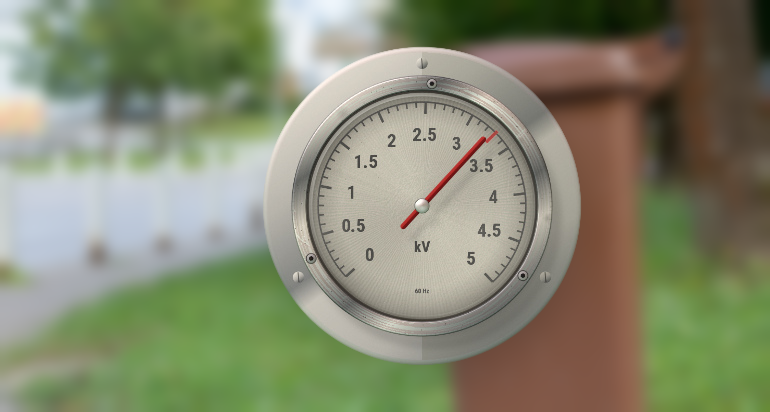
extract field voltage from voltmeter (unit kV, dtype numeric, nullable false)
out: 3.25 kV
